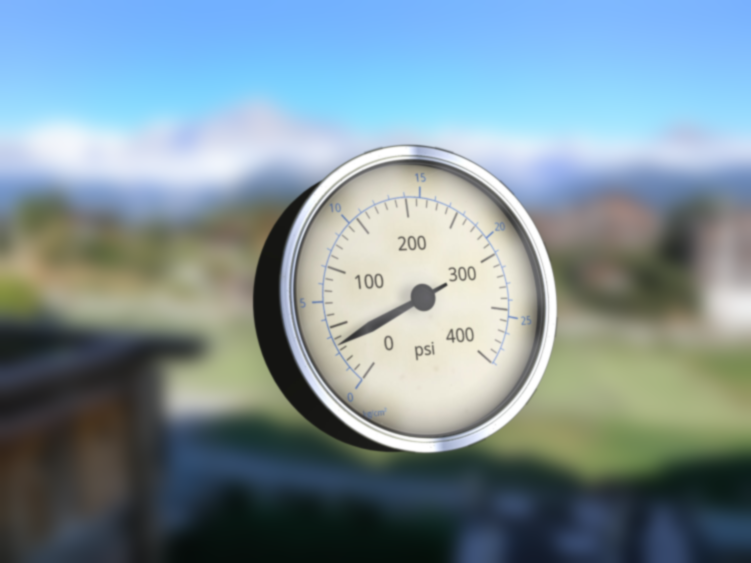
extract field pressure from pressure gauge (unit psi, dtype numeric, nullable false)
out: 35 psi
